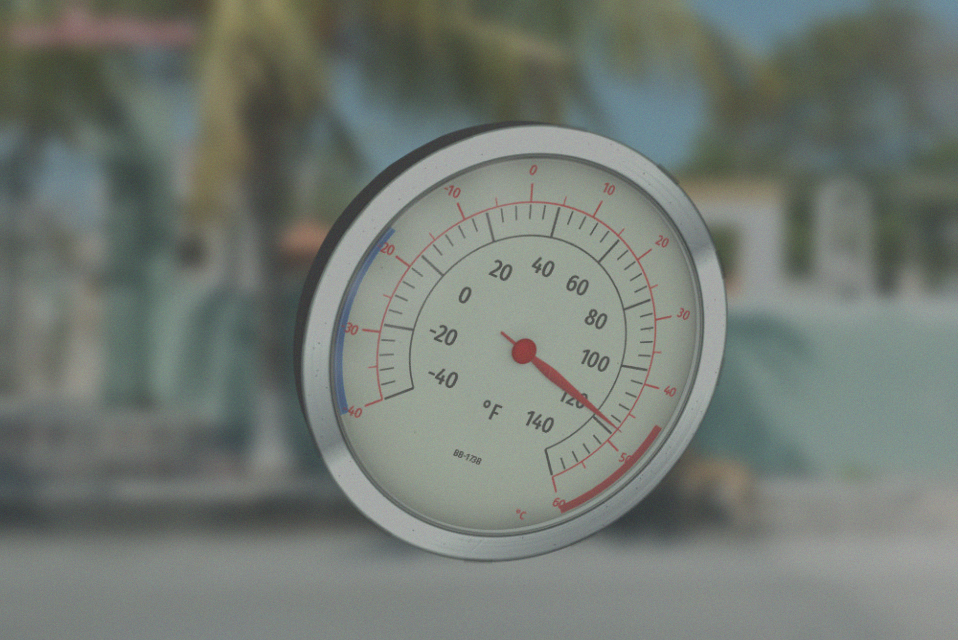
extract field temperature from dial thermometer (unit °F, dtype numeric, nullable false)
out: 118 °F
